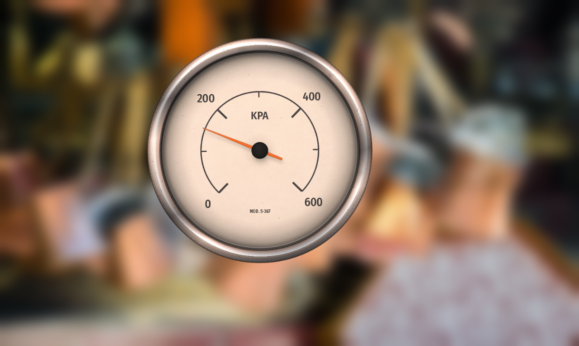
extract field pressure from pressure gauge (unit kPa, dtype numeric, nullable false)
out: 150 kPa
